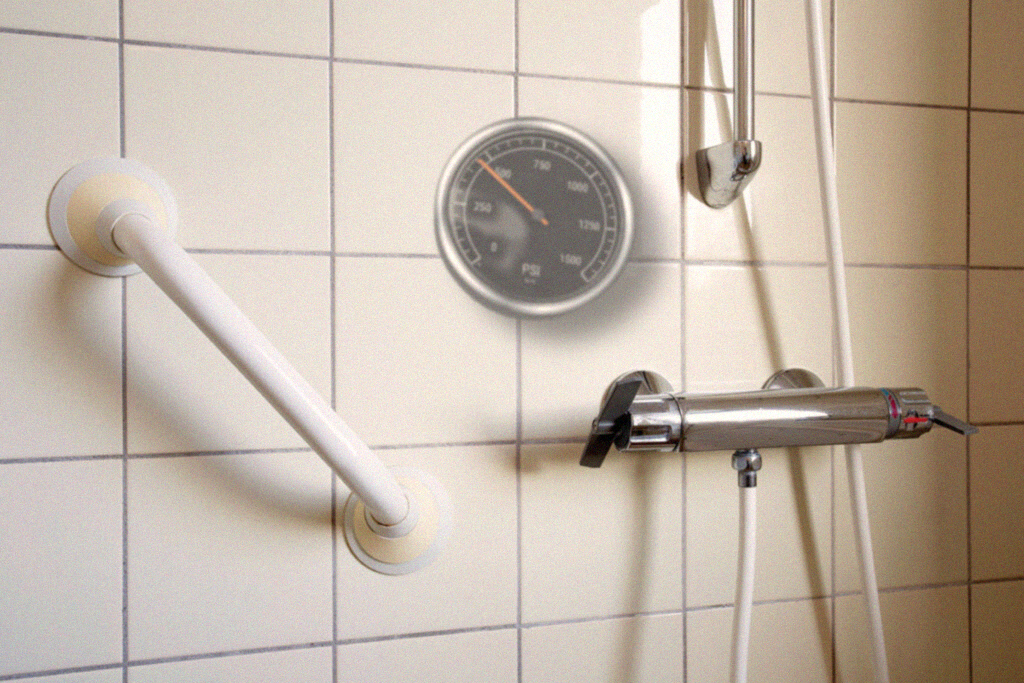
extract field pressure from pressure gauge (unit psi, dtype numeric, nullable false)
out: 450 psi
